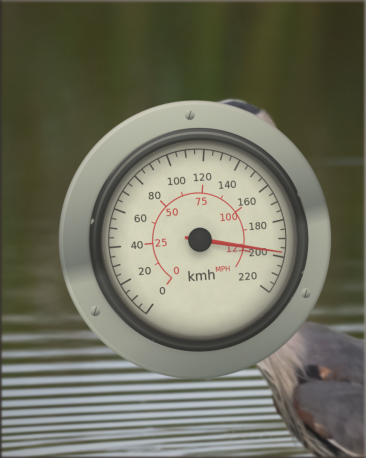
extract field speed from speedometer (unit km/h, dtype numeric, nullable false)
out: 197.5 km/h
